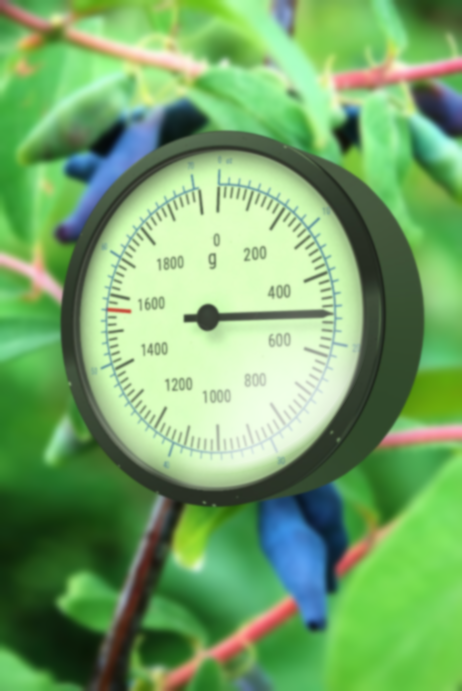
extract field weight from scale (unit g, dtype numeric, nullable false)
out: 500 g
